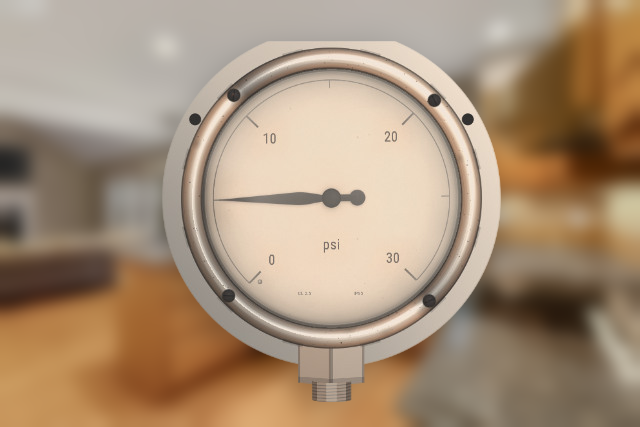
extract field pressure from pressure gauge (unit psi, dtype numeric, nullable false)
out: 5 psi
